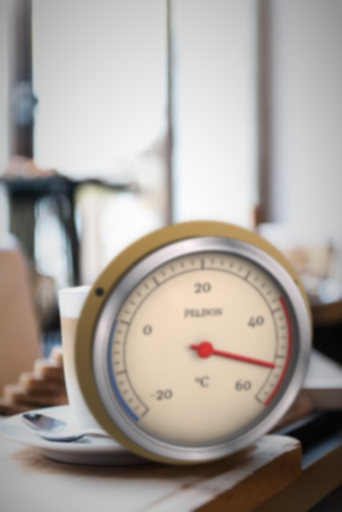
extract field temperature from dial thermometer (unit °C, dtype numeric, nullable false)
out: 52 °C
